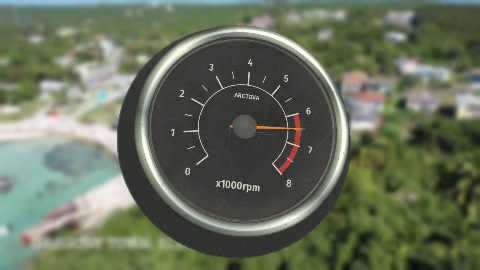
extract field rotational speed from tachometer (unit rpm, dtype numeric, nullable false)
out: 6500 rpm
